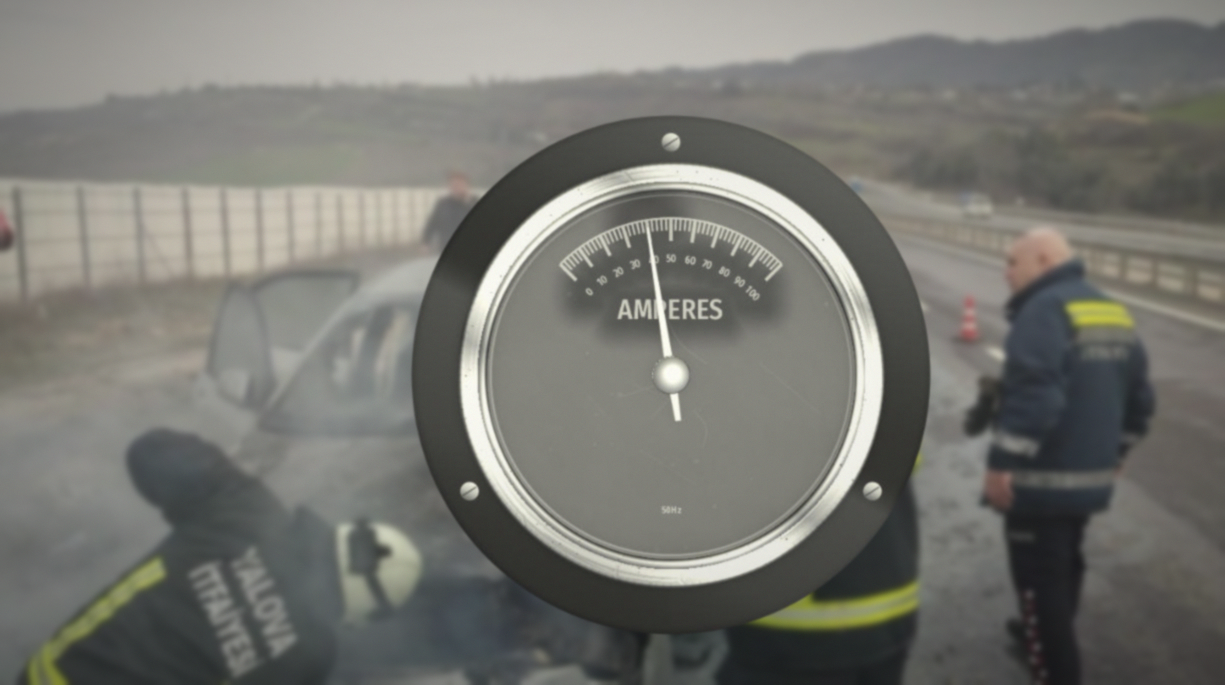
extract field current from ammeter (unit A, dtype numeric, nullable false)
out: 40 A
